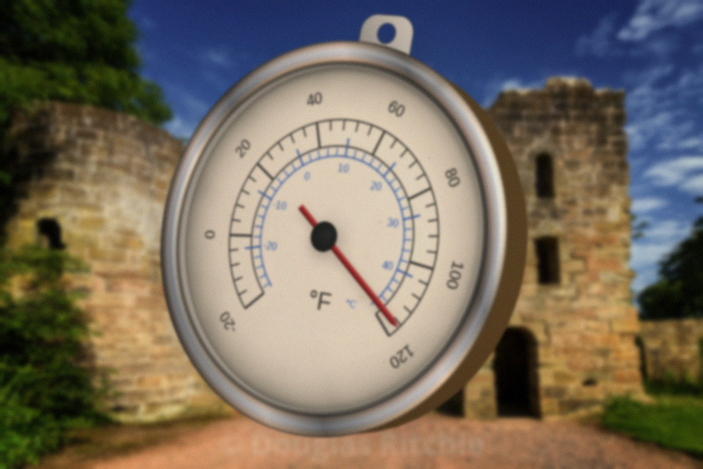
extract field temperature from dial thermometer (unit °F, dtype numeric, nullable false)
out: 116 °F
